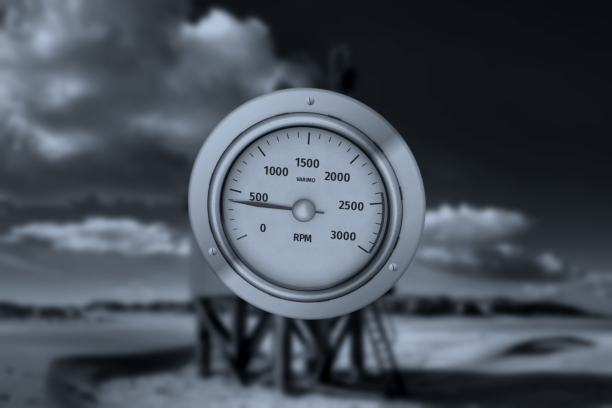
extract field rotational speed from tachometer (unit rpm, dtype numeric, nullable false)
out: 400 rpm
